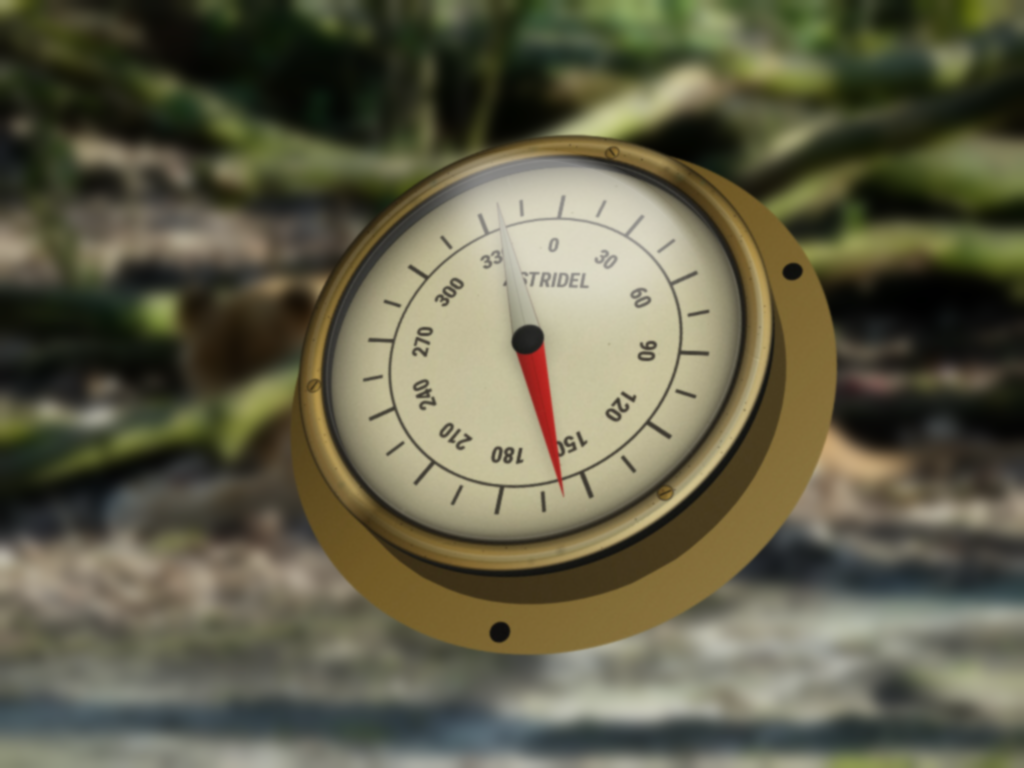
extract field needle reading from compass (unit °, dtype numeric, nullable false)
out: 157.5 °
